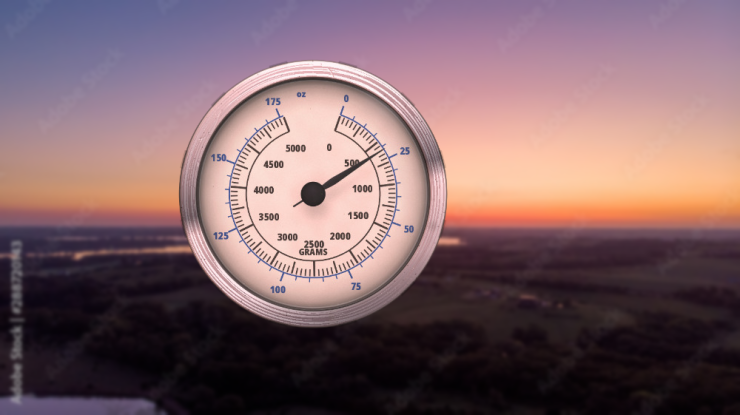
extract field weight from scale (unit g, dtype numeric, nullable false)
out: 600 g
